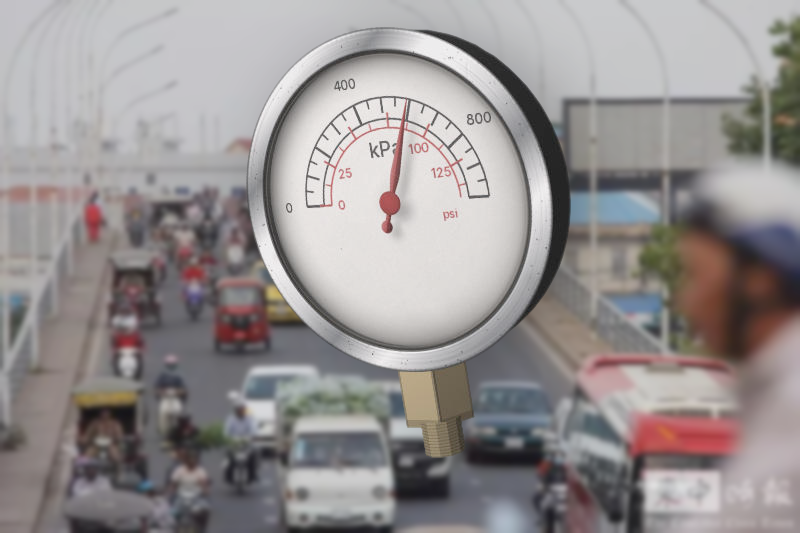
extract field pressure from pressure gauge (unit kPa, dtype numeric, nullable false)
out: 600 kPa
